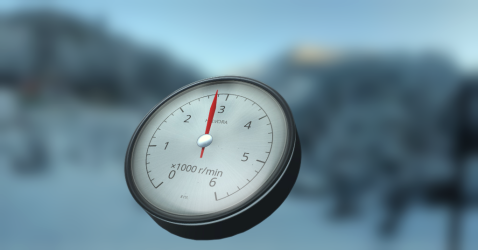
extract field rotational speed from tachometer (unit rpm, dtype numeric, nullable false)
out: 2800 rpm
